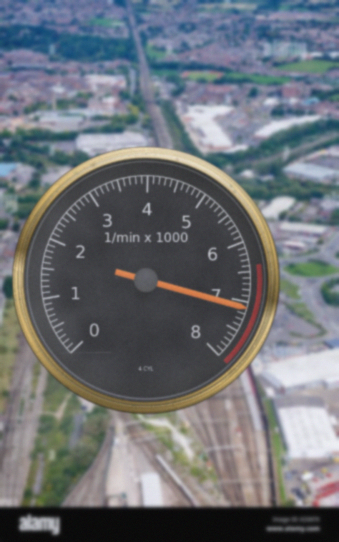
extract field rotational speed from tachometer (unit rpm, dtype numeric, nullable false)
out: 7100 rpm
